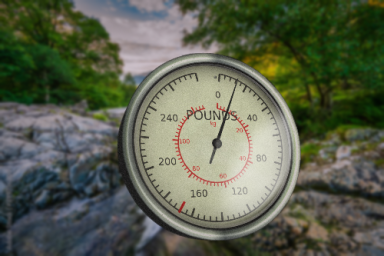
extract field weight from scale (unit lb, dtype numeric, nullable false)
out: 12 lb
